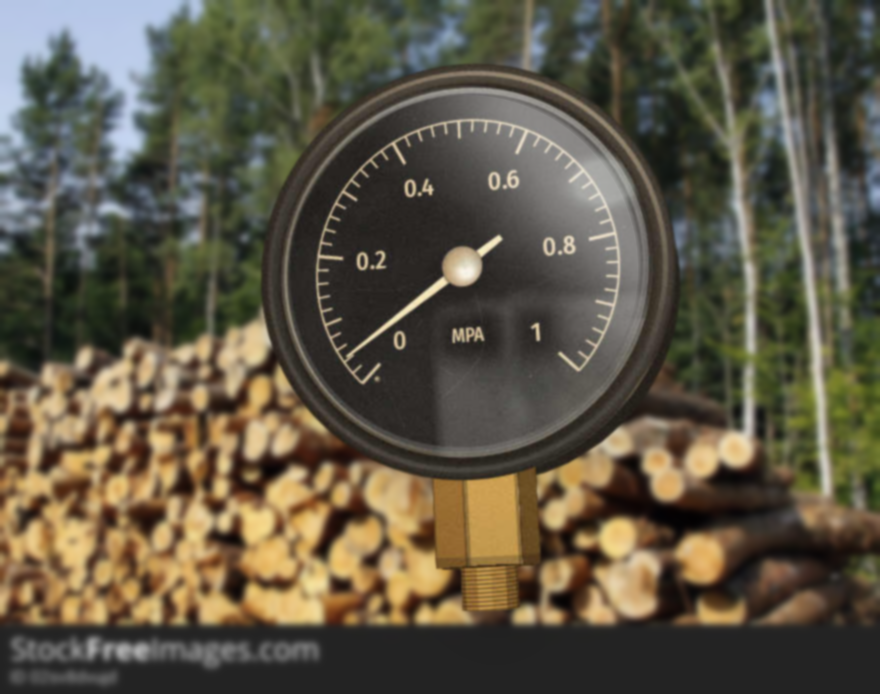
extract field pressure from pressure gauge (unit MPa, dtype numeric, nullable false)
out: 0.04 MPa
